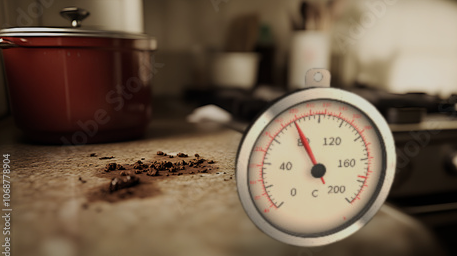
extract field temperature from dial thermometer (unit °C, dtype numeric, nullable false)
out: 80 °C
